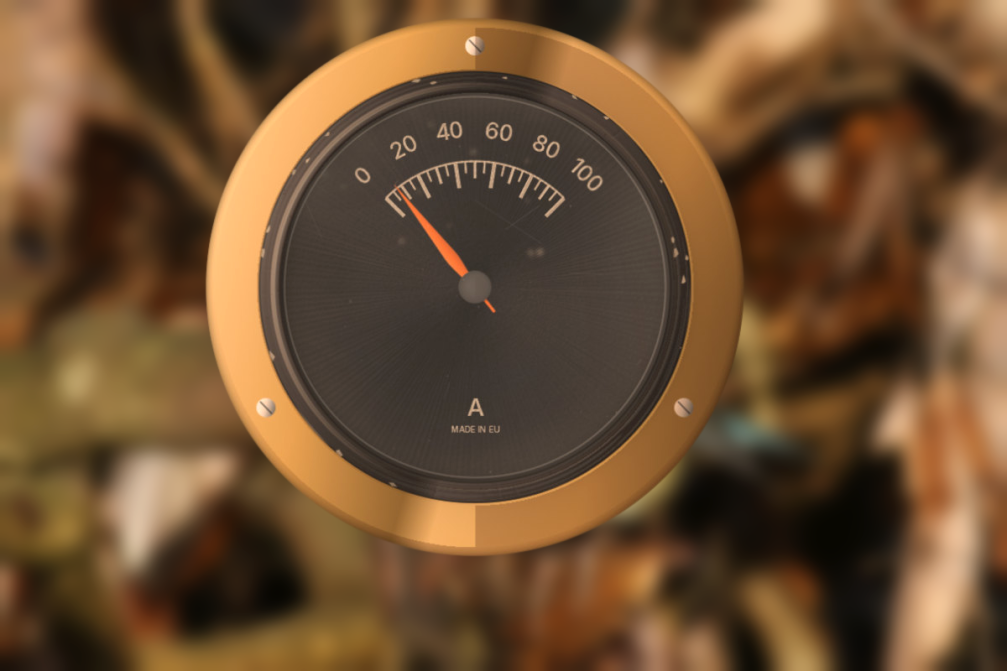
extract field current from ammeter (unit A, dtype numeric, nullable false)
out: 7.5 A
